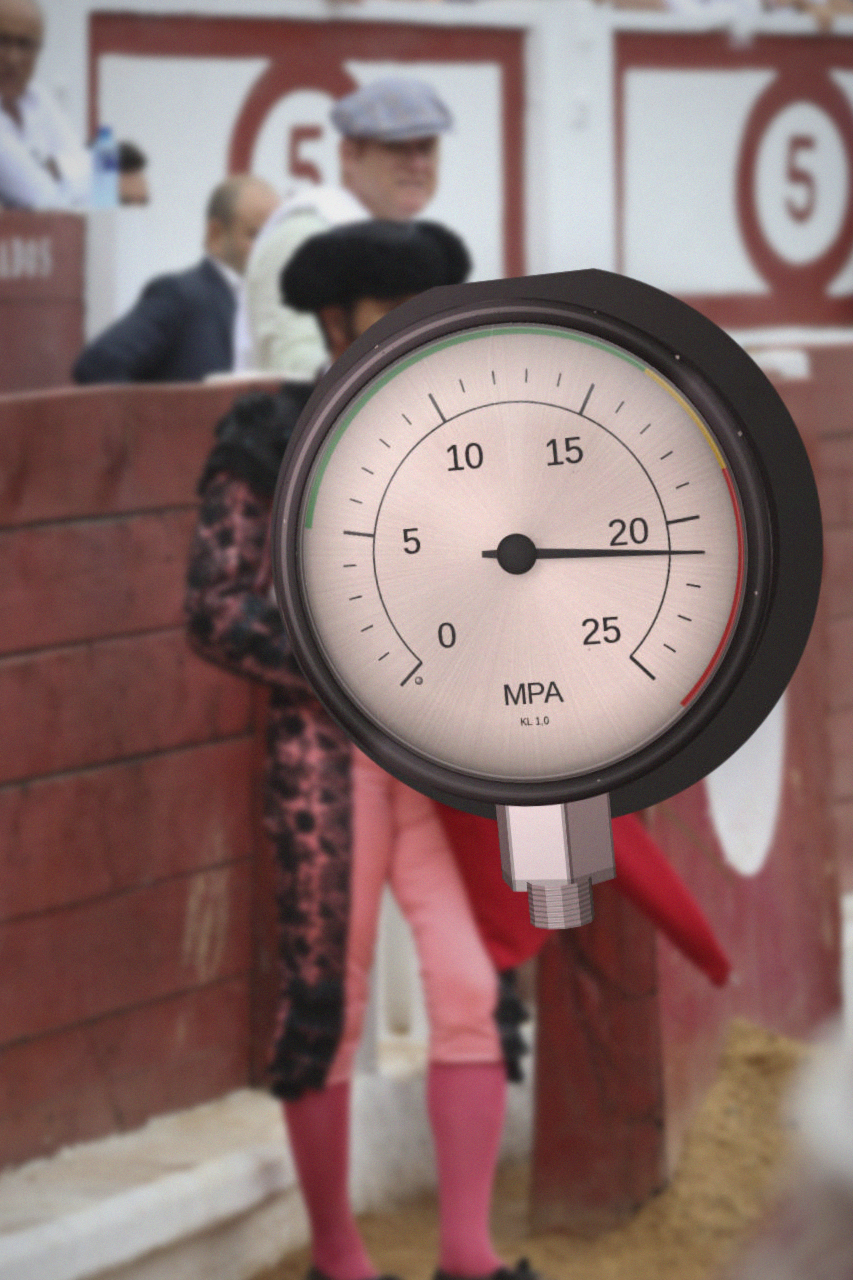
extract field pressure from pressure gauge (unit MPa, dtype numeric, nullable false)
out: 21 MPa
